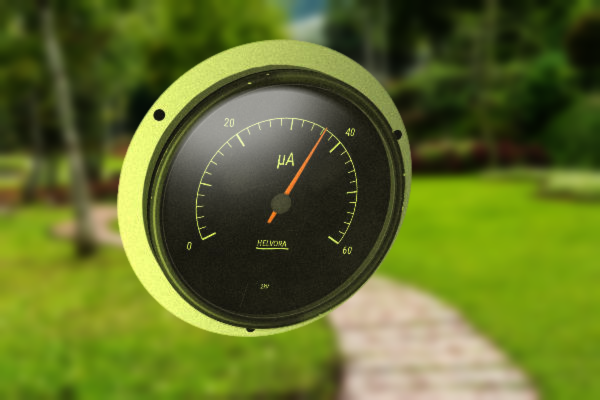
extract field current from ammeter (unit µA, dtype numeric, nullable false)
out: 36 µA
